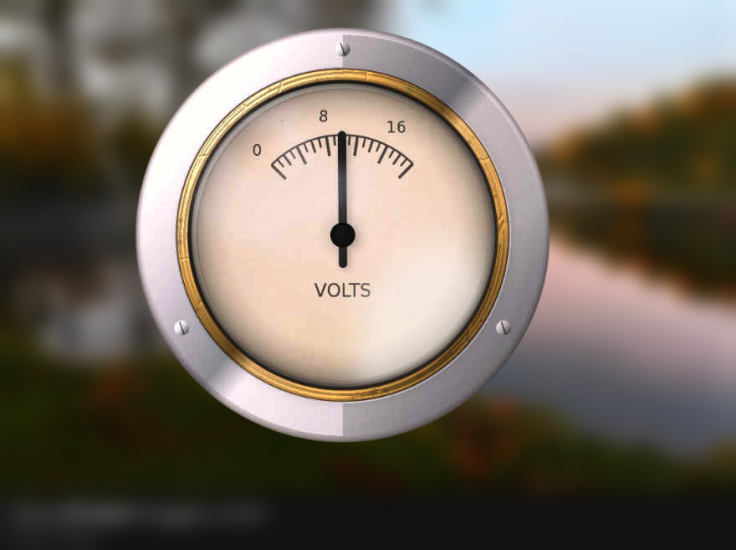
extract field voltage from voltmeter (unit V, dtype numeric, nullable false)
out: 10 V
